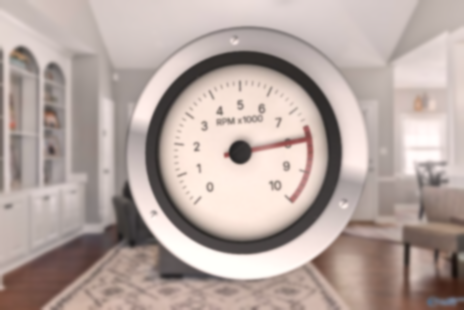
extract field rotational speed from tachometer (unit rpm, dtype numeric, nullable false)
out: 8000 rpm
